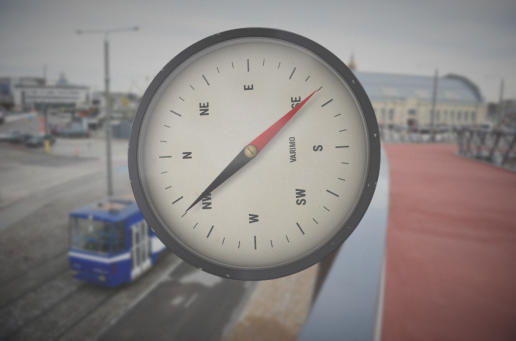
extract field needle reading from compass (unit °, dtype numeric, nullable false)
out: 140 °
